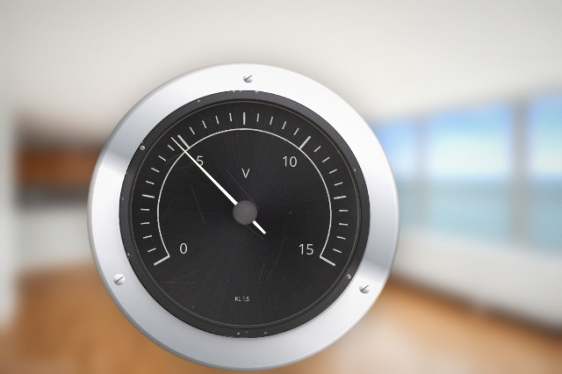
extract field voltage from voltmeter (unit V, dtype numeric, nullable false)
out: 4.75 V
